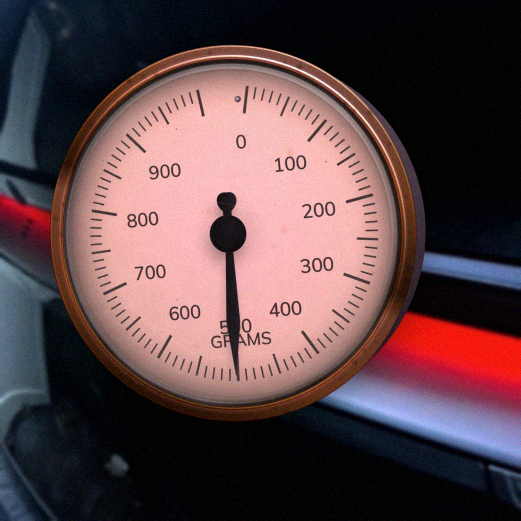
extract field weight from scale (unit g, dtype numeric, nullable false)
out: 500 g
